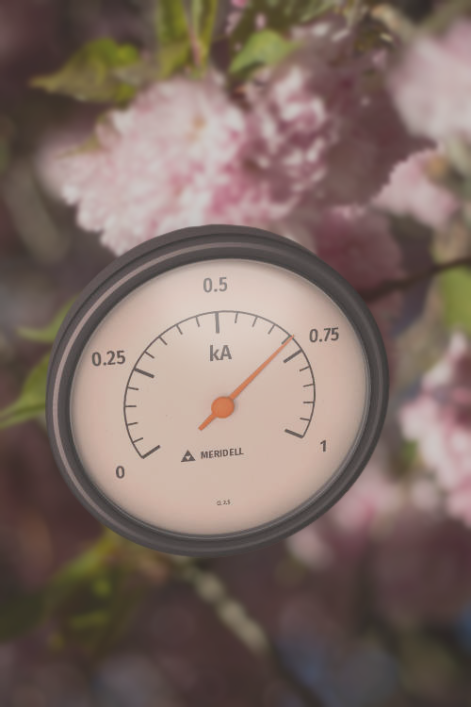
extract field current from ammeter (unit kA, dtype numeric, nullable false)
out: 0.7 kA
